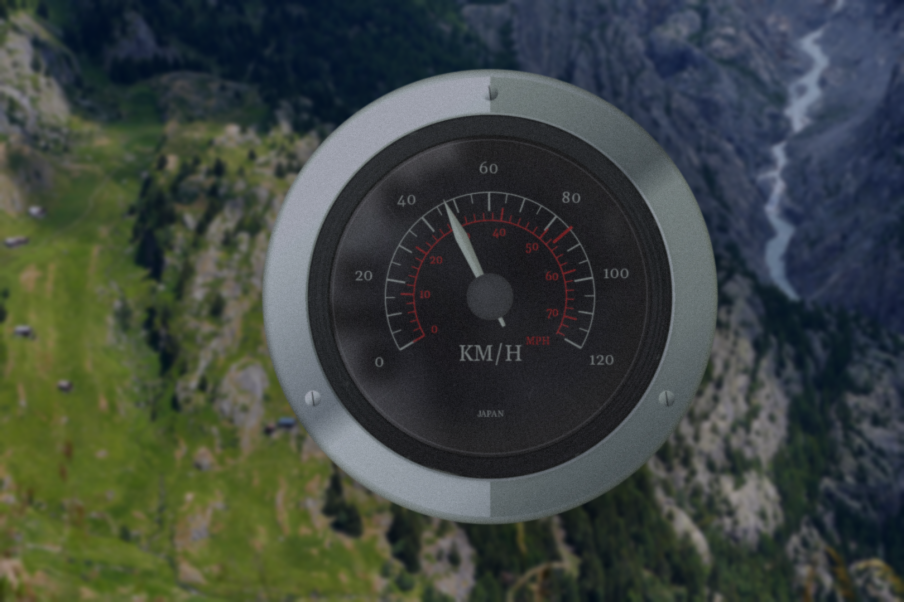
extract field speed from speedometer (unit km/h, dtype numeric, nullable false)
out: 47.5 km/h
